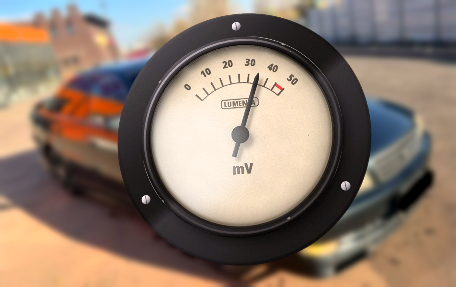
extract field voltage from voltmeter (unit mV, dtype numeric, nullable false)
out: 35 mV
